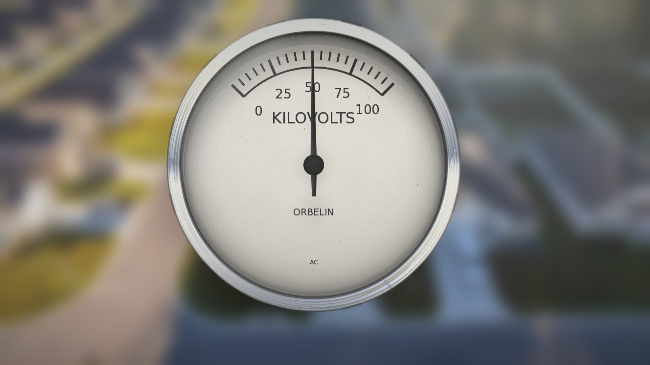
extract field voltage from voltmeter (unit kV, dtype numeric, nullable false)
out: 50 kV
